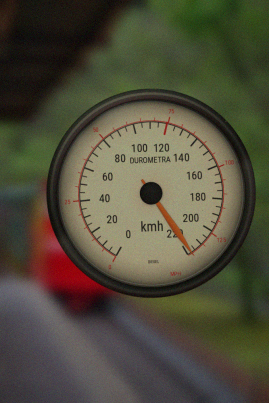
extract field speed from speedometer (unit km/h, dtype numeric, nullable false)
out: 217.5 km/h
